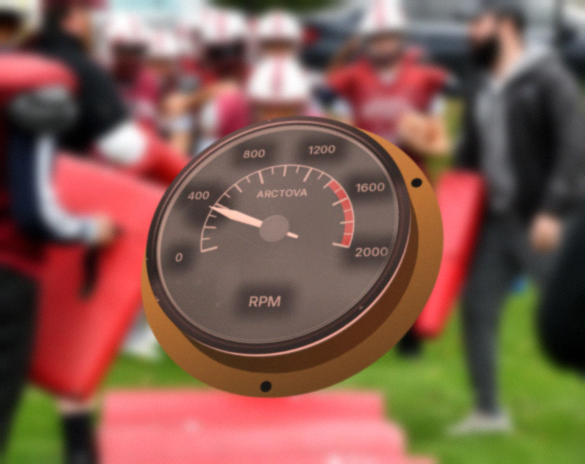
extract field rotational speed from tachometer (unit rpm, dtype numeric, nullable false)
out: 350 rpm
